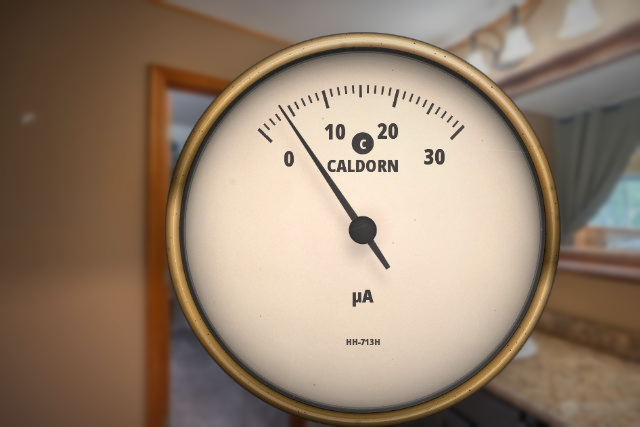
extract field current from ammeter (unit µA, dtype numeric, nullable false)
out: 4 µA
